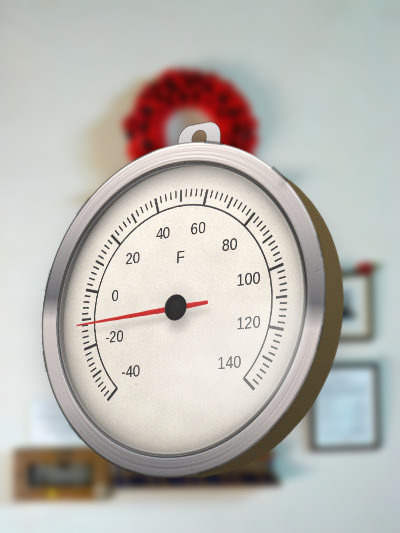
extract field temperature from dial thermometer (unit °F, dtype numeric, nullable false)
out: -12 °F
